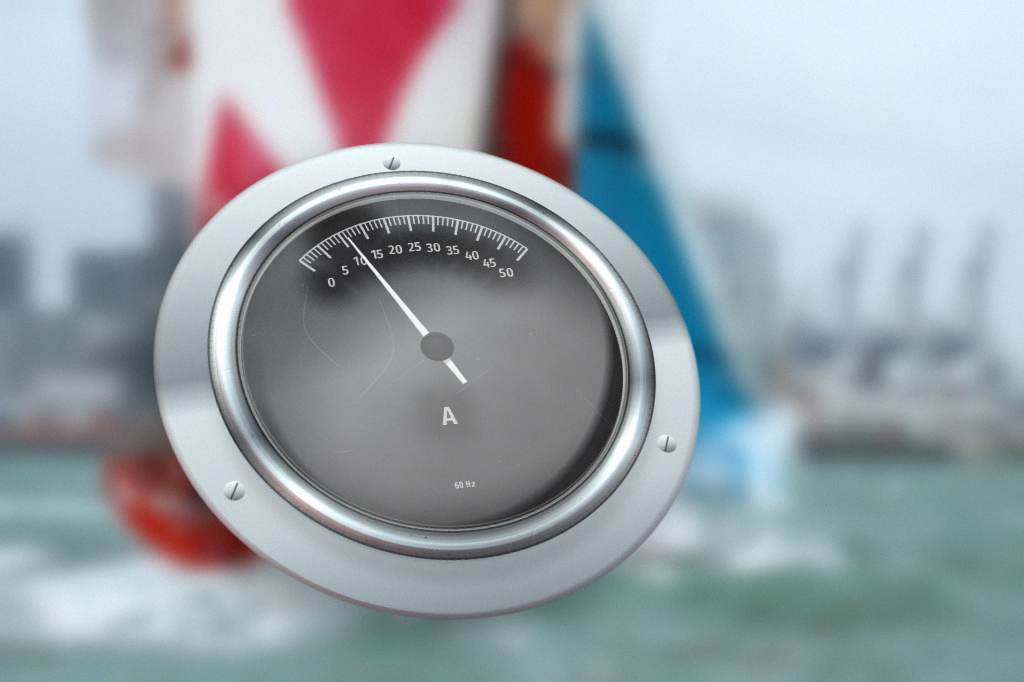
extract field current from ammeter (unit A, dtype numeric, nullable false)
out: 10 A
